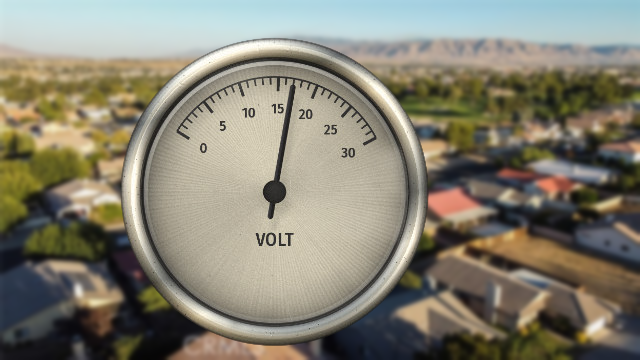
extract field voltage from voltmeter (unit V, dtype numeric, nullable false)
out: 17 V
